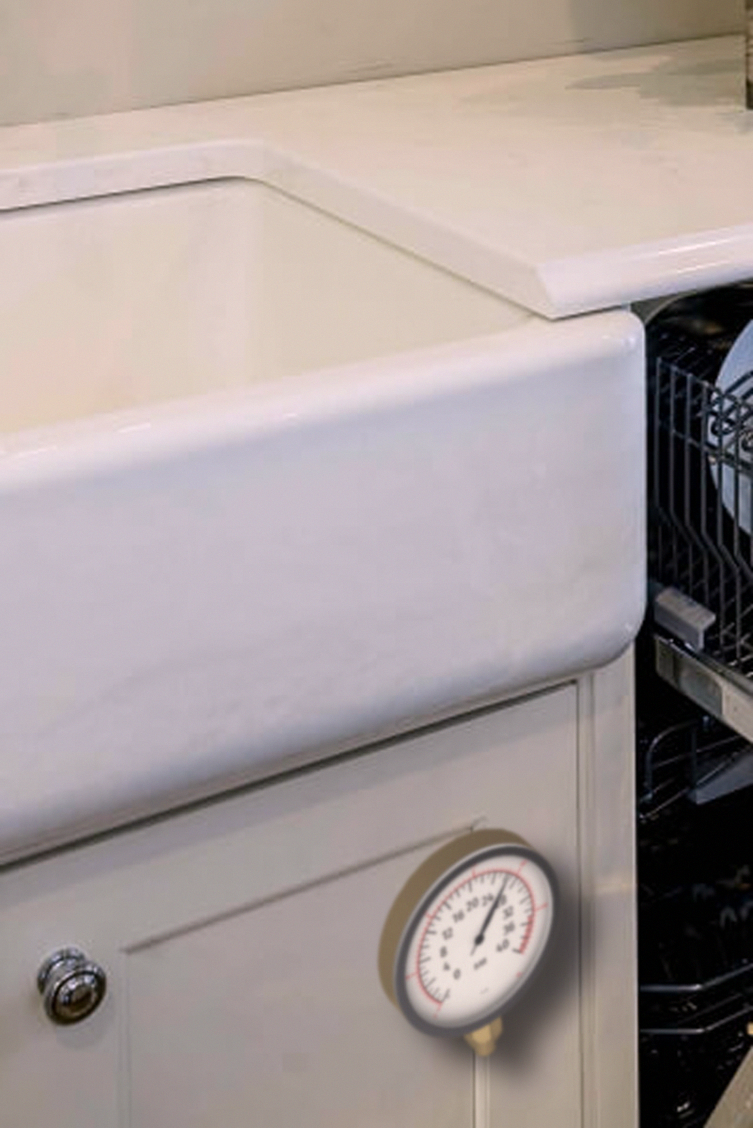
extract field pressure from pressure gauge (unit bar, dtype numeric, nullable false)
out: 26 bar
